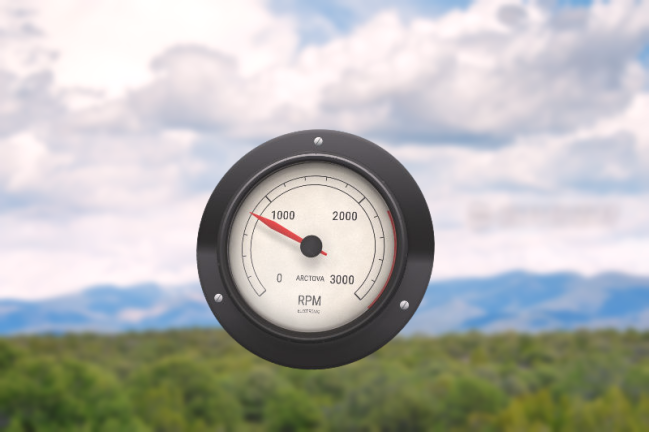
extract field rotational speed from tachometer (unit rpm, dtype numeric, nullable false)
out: 800 rpm
